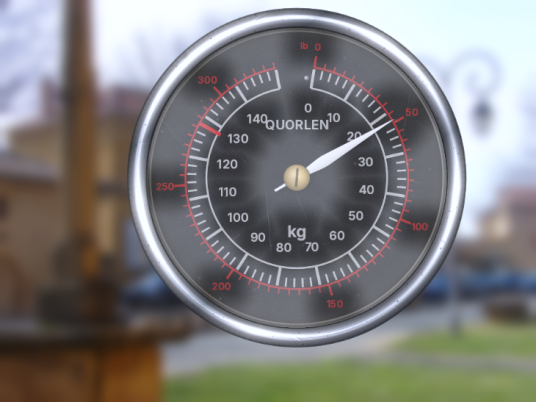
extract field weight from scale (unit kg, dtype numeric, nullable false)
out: 22 kg
